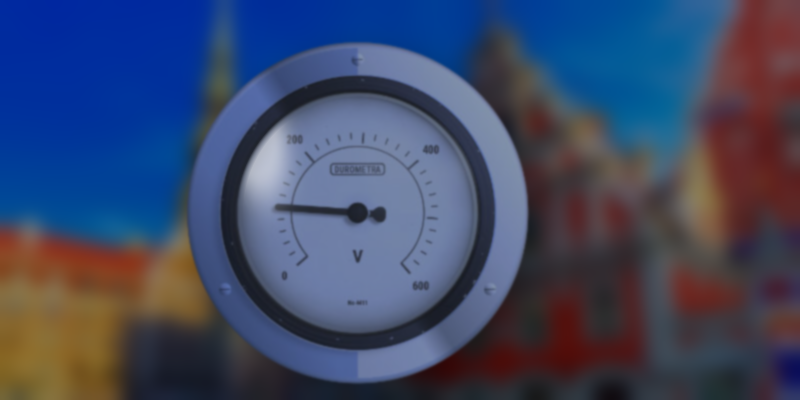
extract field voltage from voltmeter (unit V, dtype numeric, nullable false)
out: 100 V
